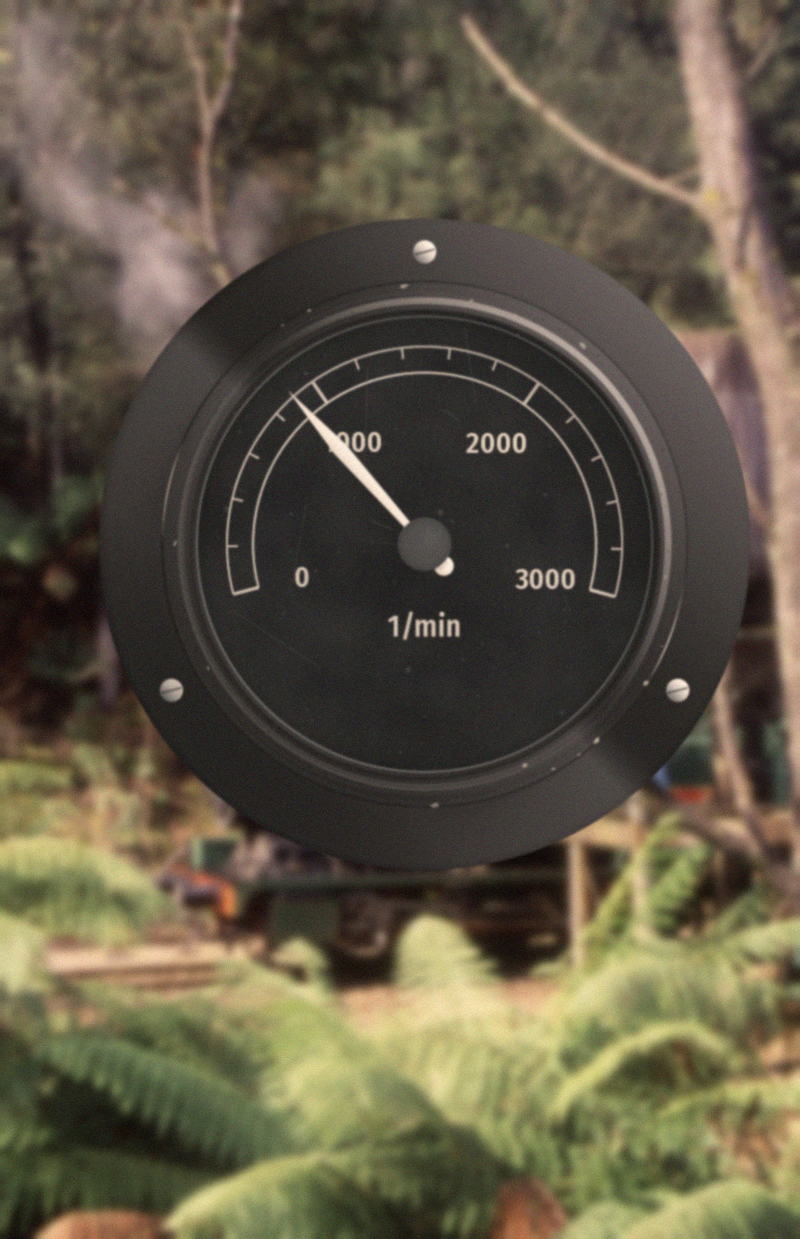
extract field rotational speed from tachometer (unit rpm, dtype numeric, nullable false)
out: 900 rpm
